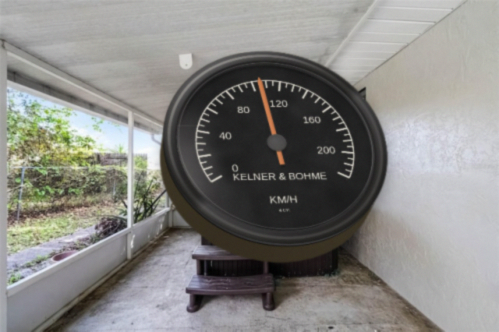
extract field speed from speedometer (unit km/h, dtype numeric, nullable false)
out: 105 km/h
